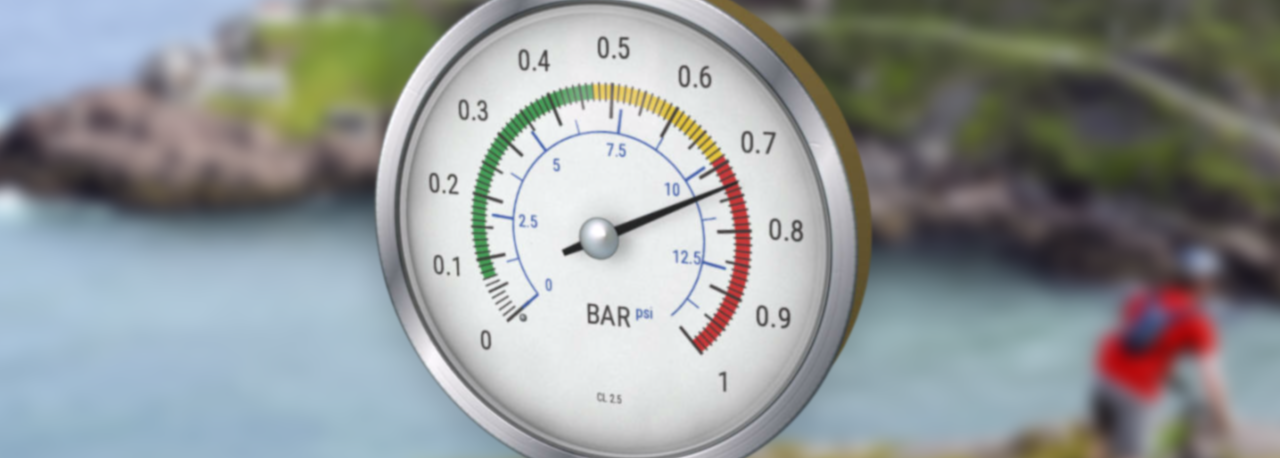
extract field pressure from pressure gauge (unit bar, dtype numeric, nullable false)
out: 0.73 bar
